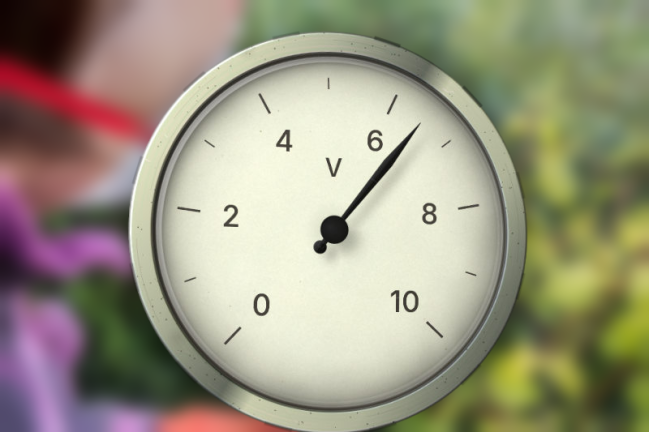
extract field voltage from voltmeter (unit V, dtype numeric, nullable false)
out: 6.5 V
